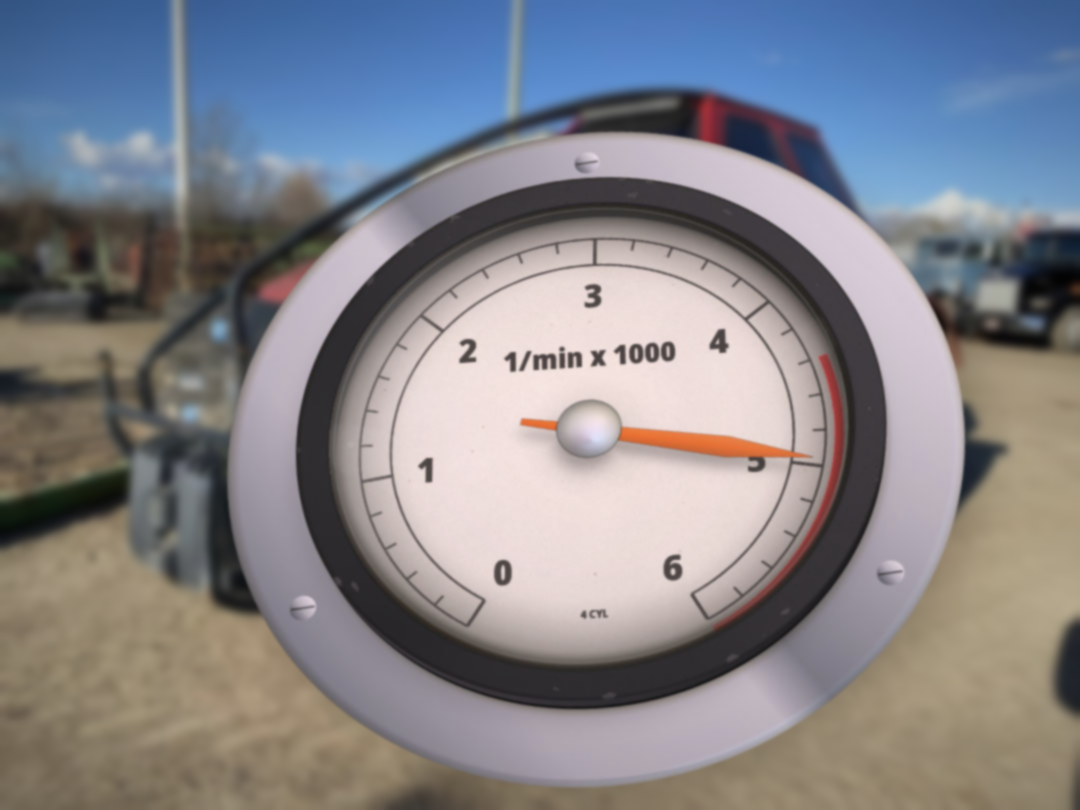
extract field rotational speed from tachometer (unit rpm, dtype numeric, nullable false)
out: 5000 rpm
